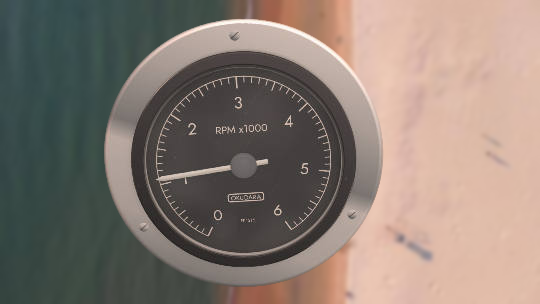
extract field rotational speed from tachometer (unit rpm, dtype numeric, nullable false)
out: 1100 rpm
